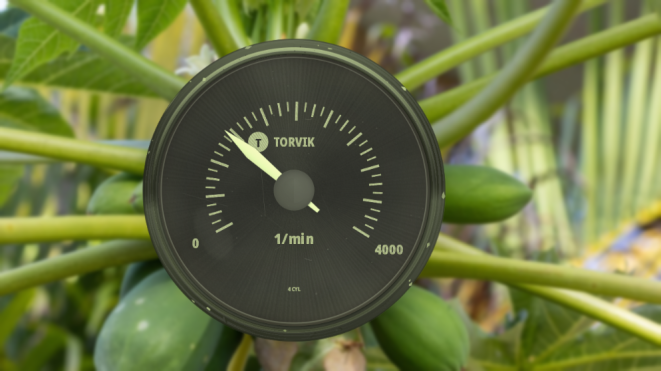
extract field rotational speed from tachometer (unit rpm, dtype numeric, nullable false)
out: 1150 rpm
